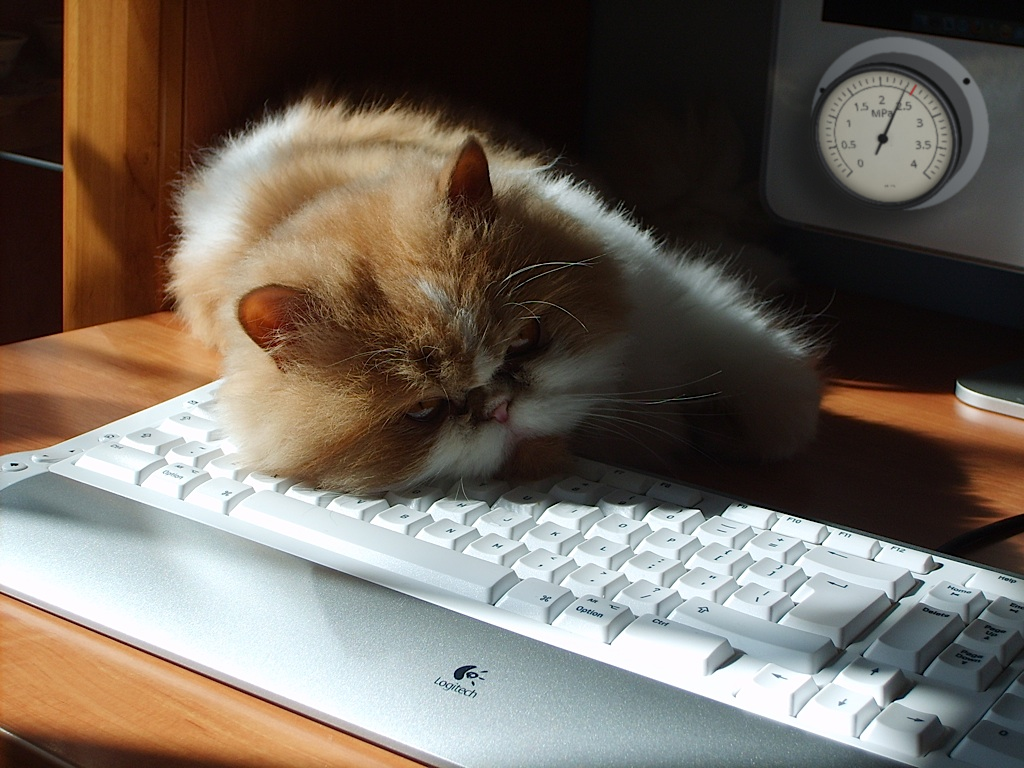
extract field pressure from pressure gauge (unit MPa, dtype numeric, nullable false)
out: 2.4 MPa
